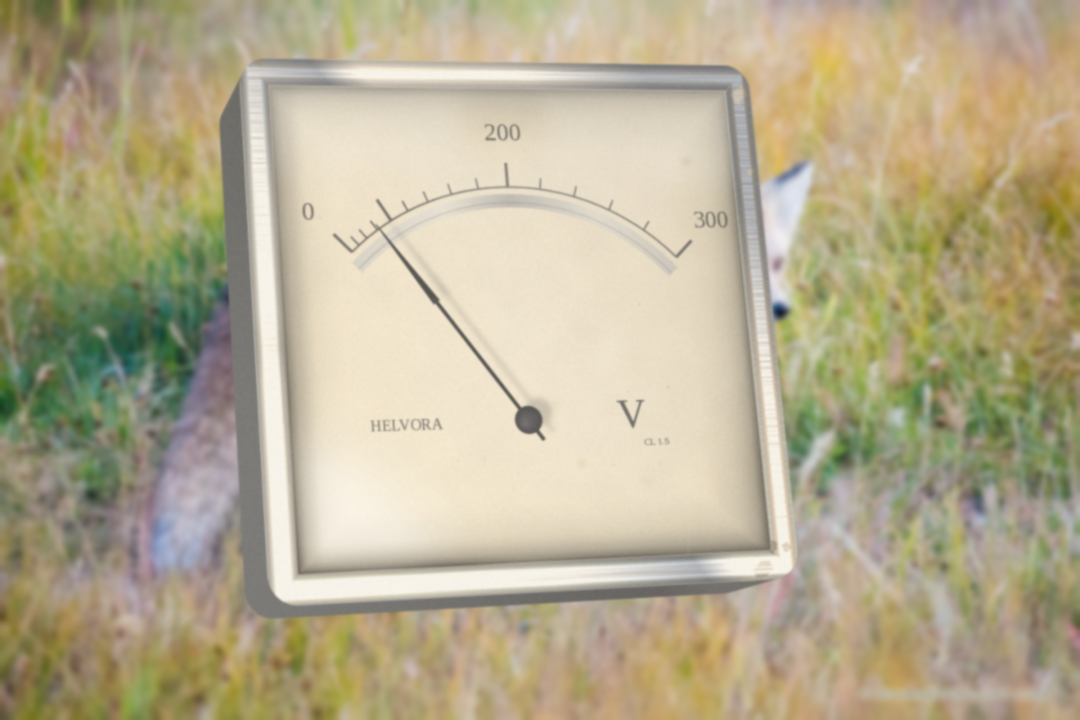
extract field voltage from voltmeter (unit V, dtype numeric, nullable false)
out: 80 V
